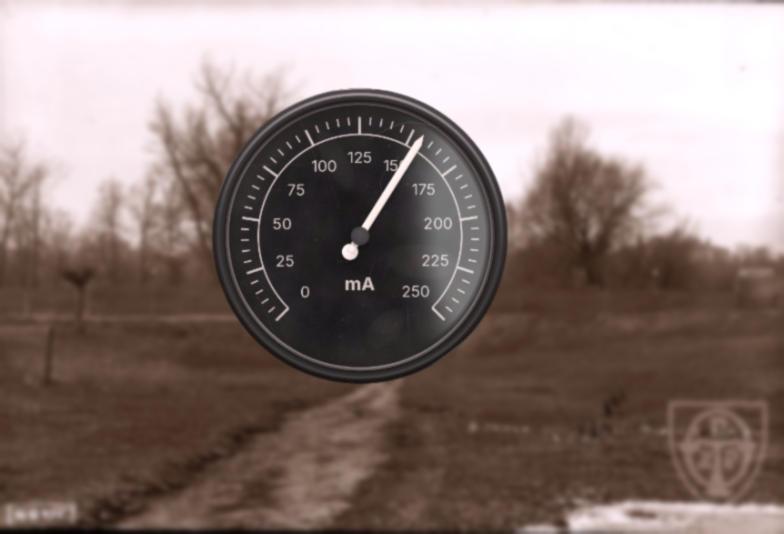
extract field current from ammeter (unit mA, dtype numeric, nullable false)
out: 155 mA
